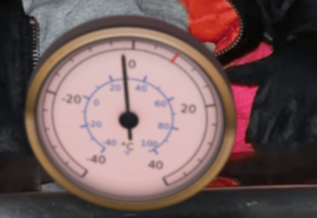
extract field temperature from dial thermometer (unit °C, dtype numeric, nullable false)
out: -2 °C
